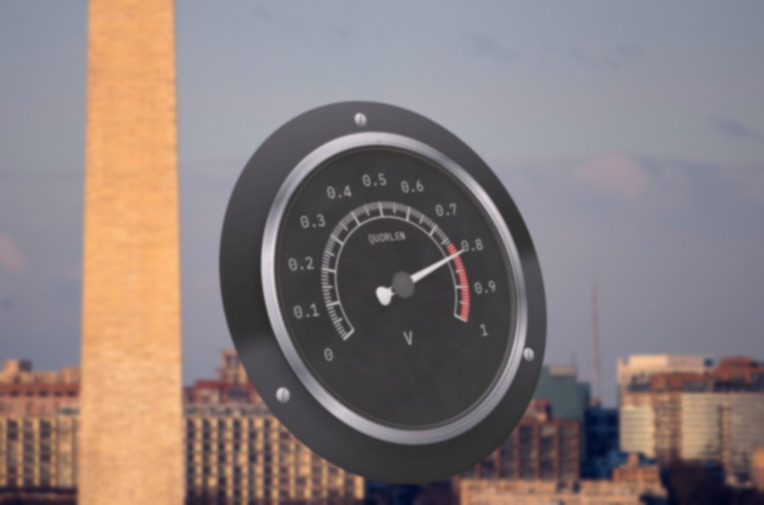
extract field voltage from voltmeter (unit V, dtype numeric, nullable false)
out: 0.8 V
